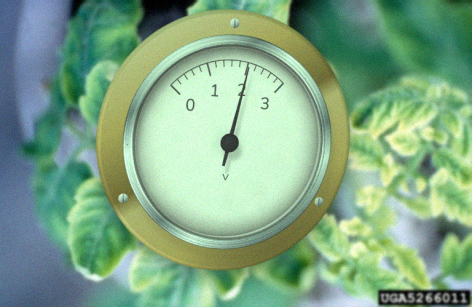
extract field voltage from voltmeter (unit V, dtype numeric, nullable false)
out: 2 V
